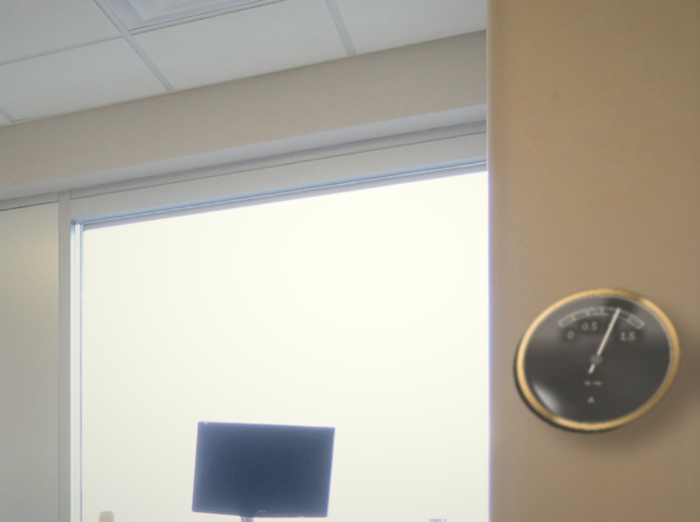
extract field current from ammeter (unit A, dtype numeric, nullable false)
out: 1 A
